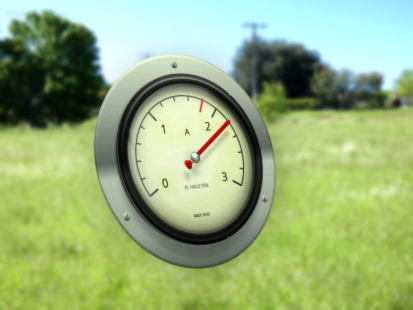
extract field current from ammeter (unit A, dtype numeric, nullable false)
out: 2.2 A
